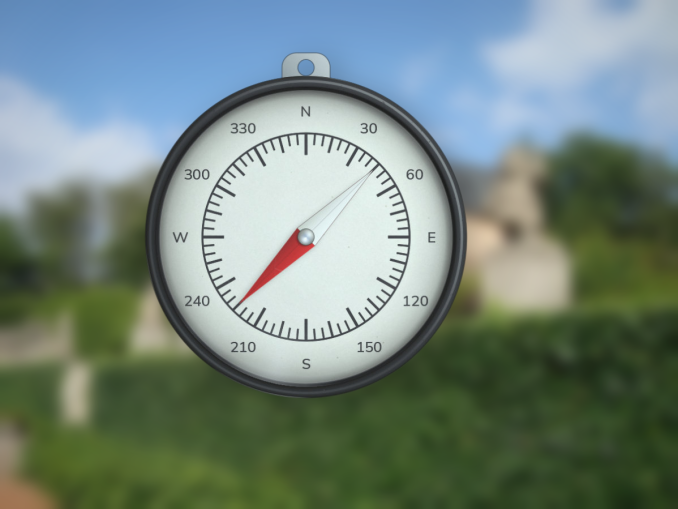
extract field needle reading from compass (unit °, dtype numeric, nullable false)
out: 225 °
